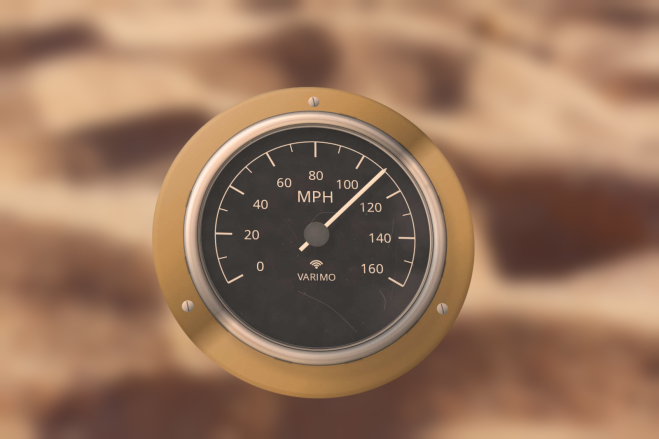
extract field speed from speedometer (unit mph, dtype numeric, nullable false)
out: 110 mph
